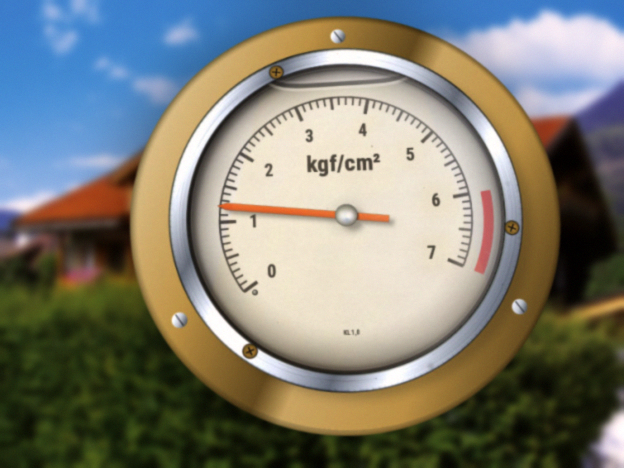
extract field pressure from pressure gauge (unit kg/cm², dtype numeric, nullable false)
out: 1.2 kg/cm²
